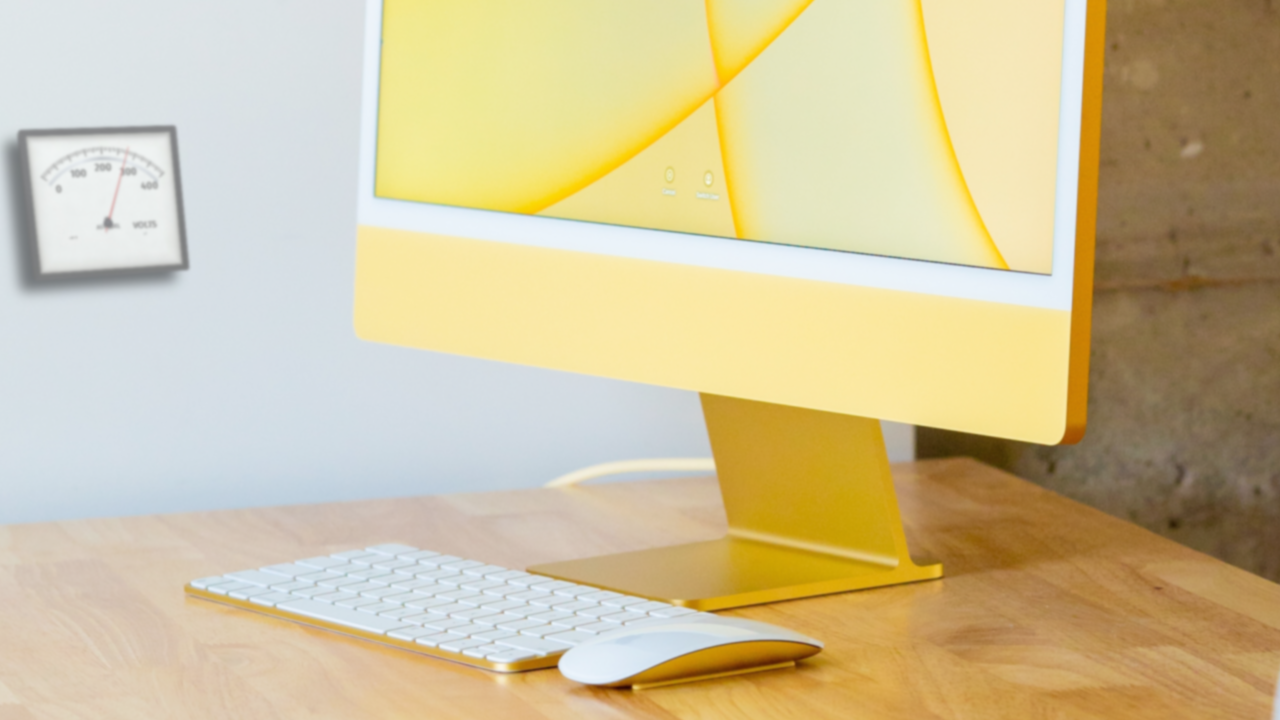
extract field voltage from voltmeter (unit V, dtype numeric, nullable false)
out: 275 V
